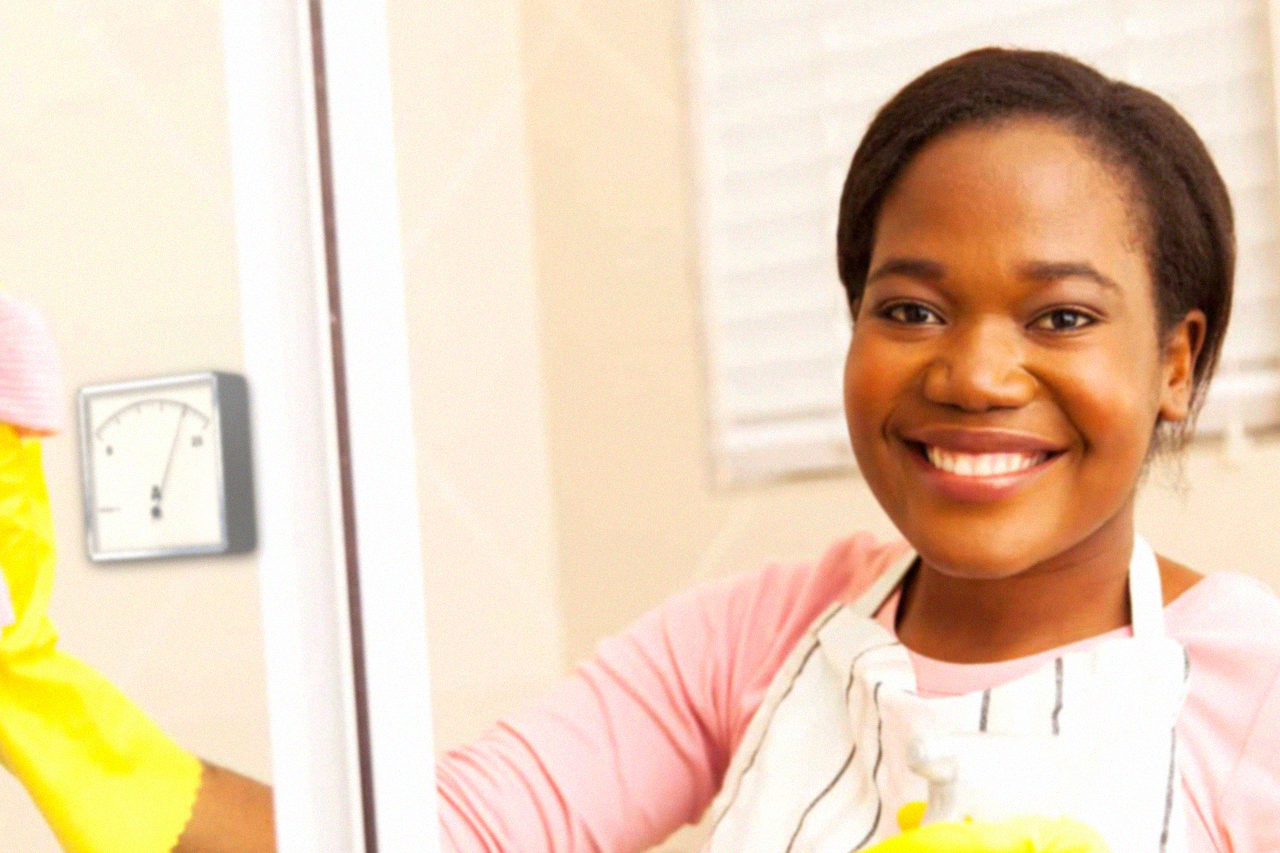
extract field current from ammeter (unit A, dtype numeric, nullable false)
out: 20 A
